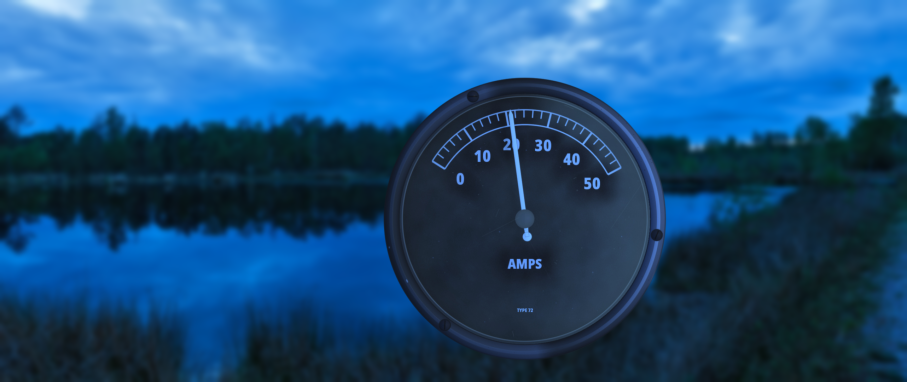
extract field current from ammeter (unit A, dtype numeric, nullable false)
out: 21 A
